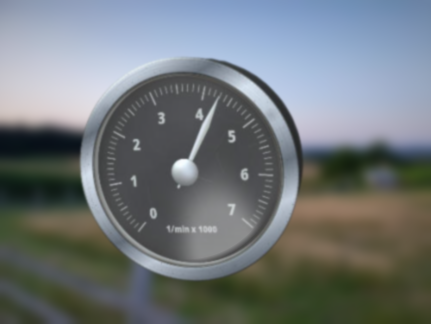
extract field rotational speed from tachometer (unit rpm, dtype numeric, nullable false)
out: 4300 rpm
